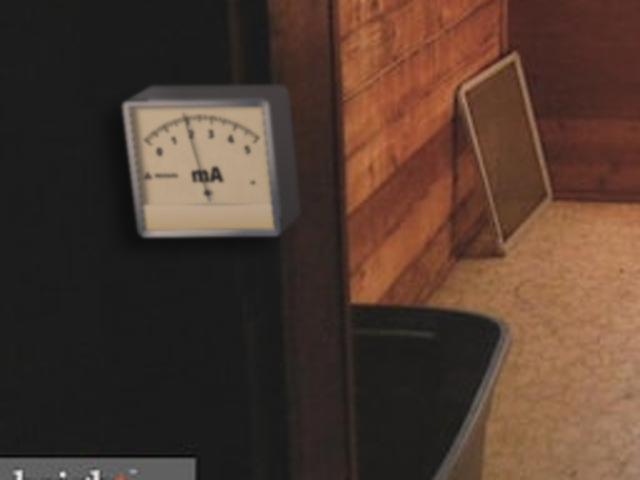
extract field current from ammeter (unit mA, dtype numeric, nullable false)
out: 2 mA
